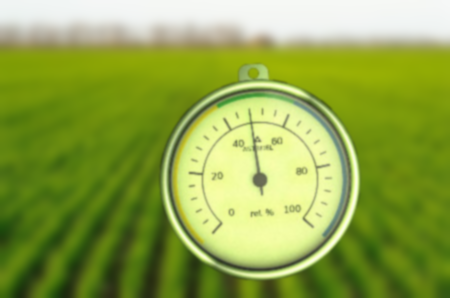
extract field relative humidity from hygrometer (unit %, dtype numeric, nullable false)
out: 48 %
